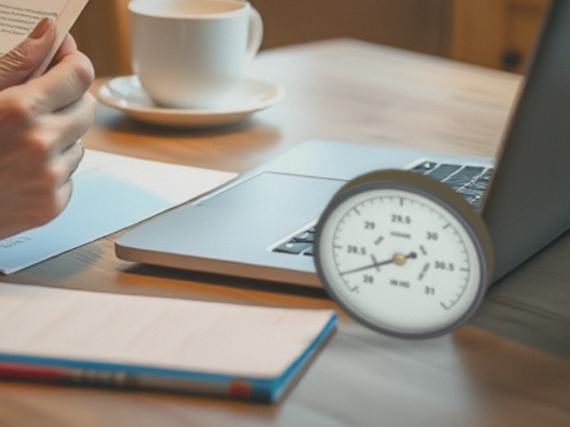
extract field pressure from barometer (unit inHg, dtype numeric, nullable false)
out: 28.2 inHg
